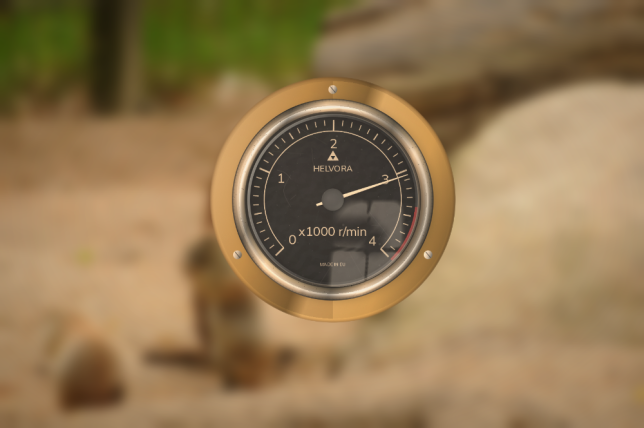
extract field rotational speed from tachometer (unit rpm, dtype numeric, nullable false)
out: 3050 rpm
